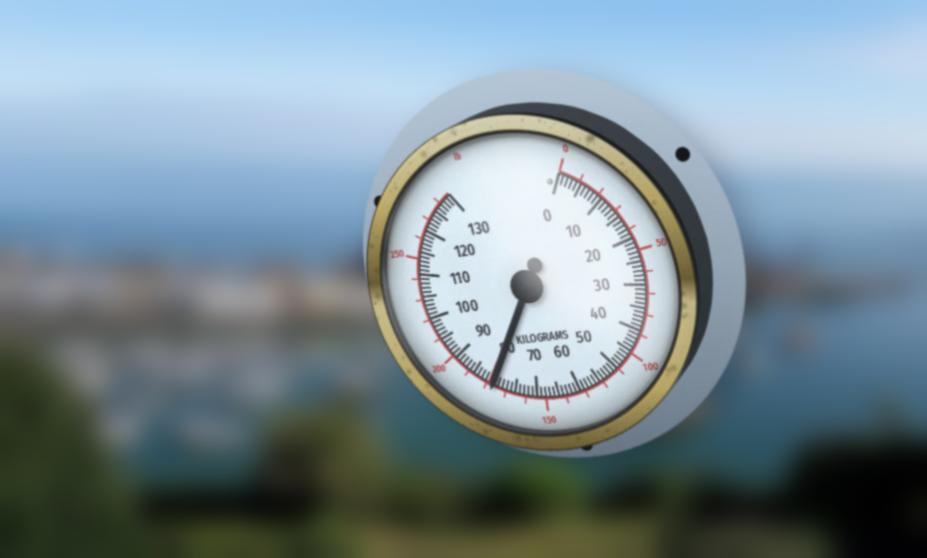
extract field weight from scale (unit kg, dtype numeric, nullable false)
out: 80 kg
